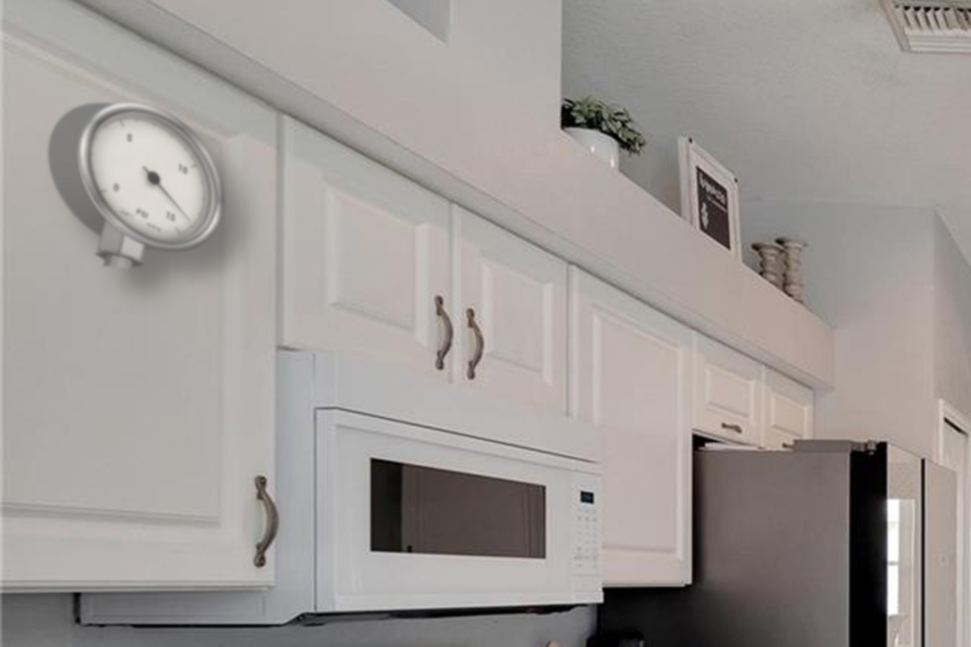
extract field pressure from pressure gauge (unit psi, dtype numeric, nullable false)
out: 14 psi
